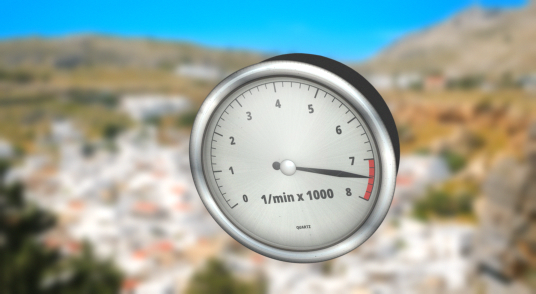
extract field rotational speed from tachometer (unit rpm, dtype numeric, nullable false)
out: 7400 rpm
